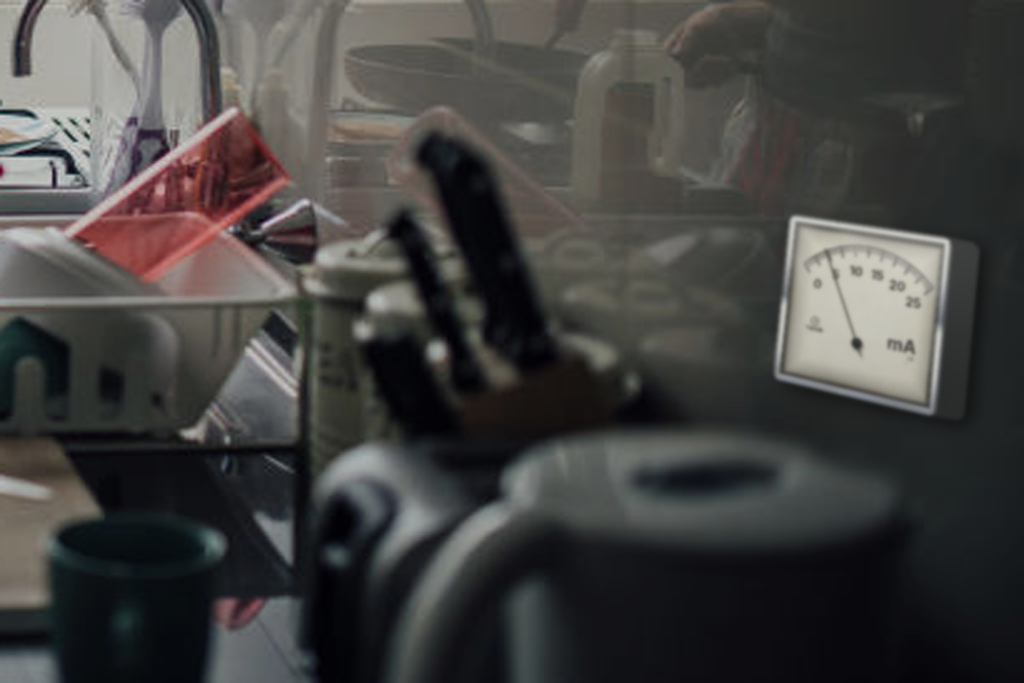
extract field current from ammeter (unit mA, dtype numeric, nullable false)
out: 5 mA
